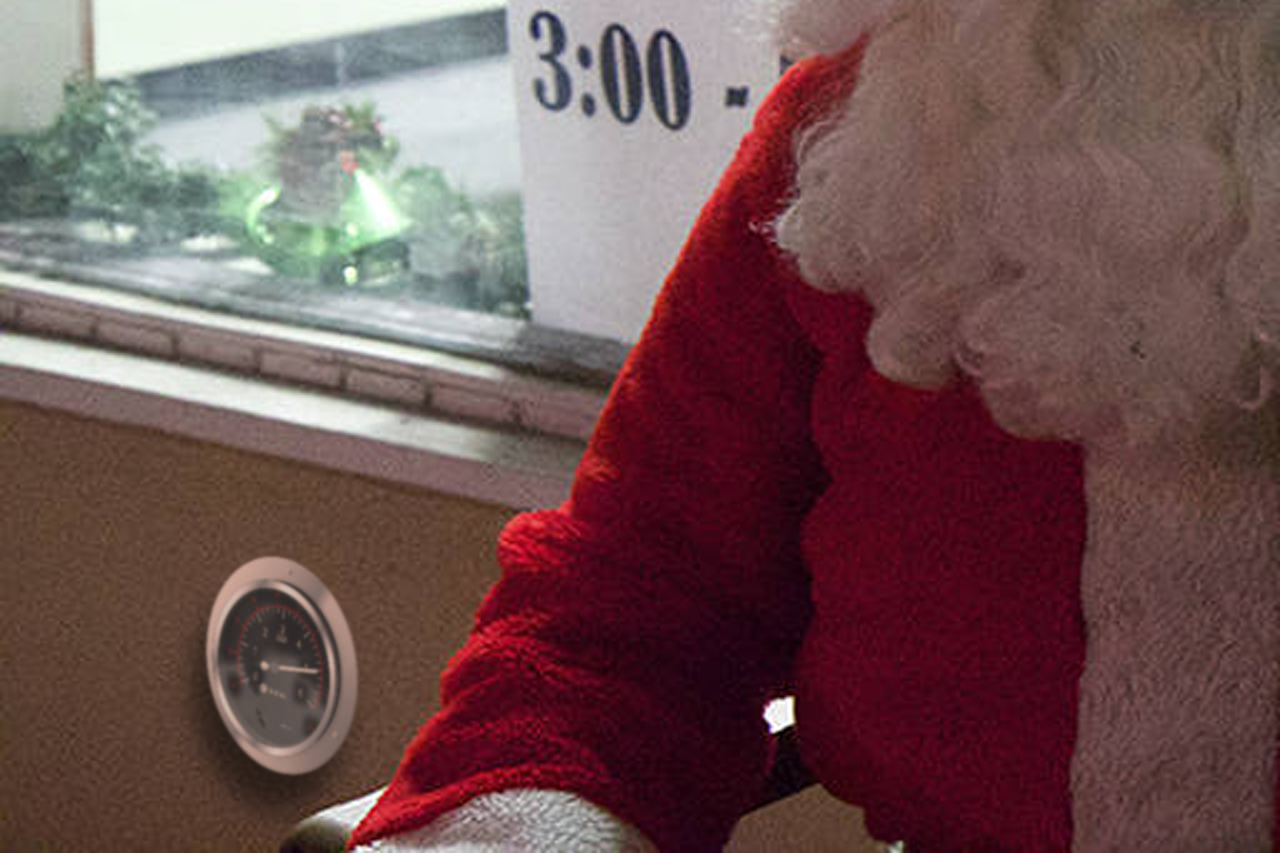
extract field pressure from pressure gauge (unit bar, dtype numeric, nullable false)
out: 5 bar
